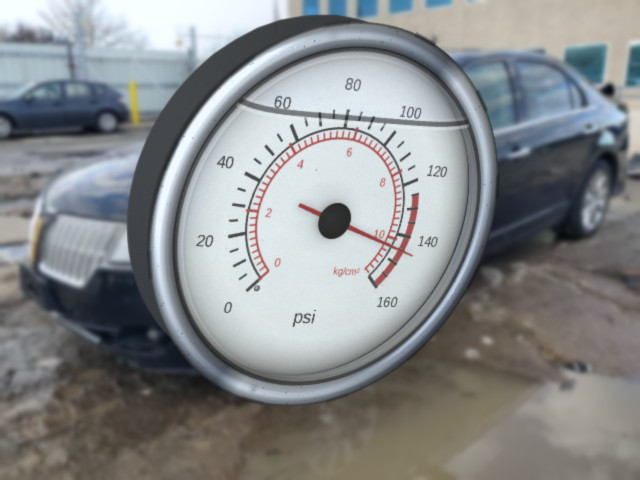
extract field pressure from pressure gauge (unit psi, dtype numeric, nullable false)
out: 145 psi
